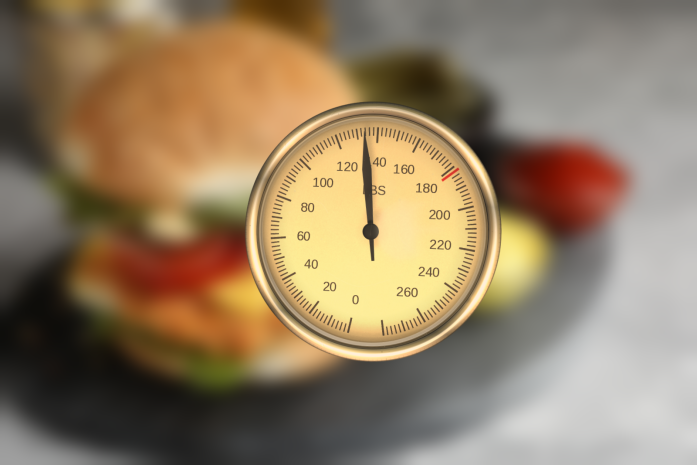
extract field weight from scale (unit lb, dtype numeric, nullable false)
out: 134 lb
